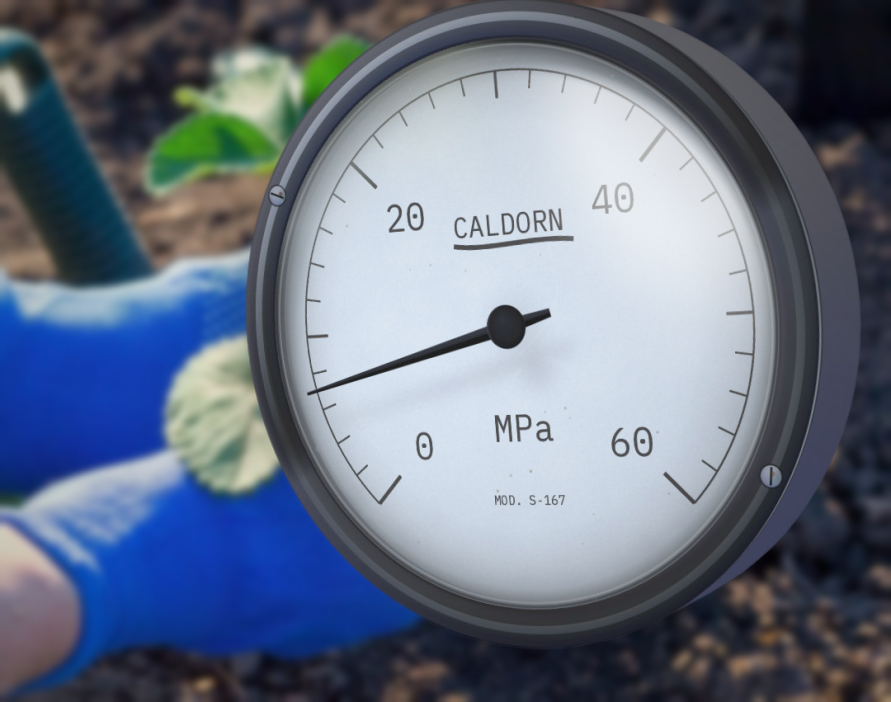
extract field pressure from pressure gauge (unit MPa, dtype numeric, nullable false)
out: 7 MPa
